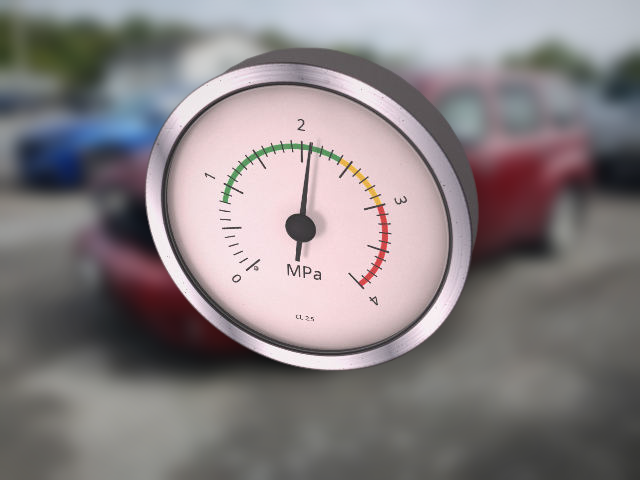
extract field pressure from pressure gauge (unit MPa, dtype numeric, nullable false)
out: 2.1 MPa
